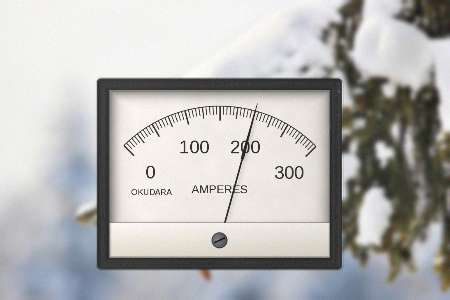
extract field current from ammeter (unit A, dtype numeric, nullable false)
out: 200 A
